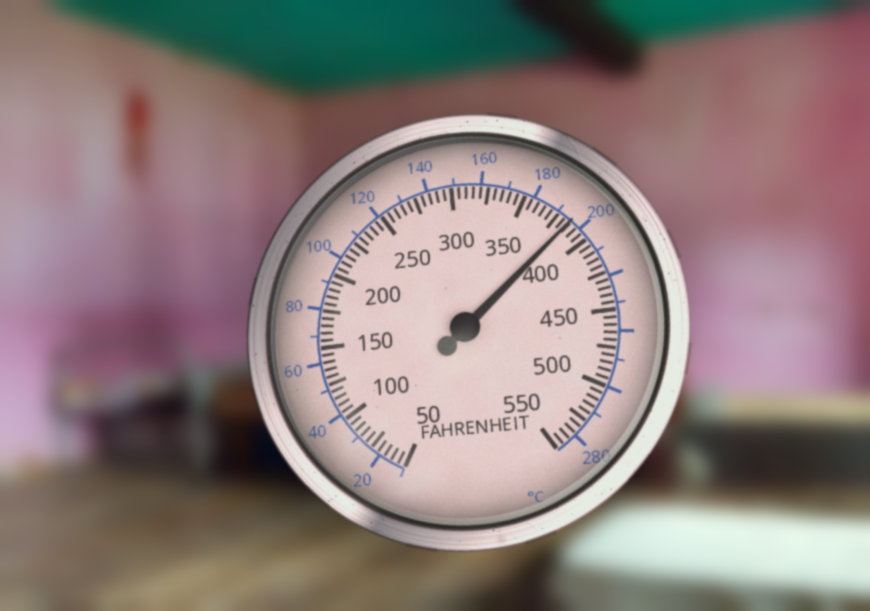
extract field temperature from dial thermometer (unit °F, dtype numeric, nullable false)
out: 385 °F
